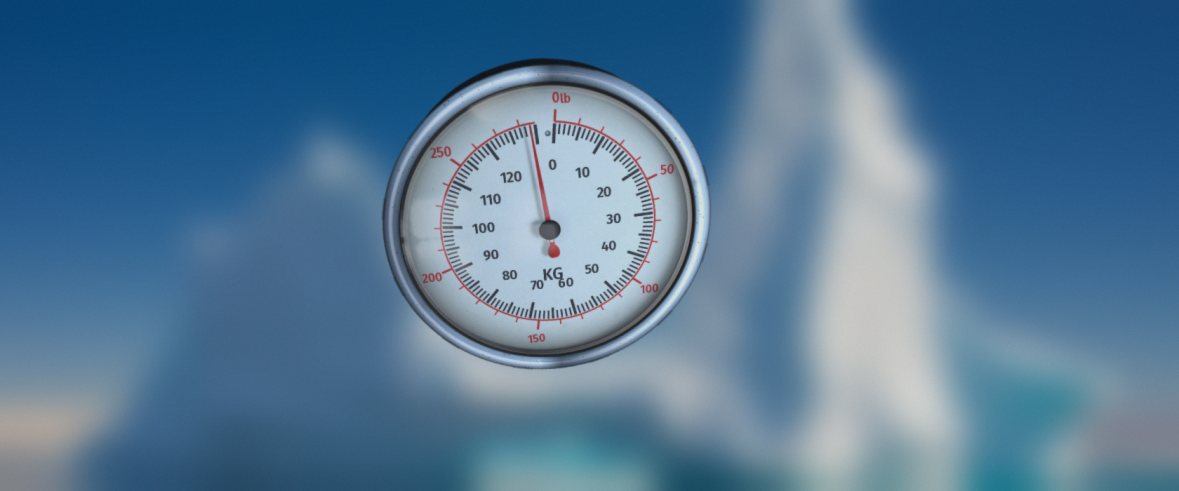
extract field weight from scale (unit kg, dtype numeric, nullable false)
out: 129 kg
